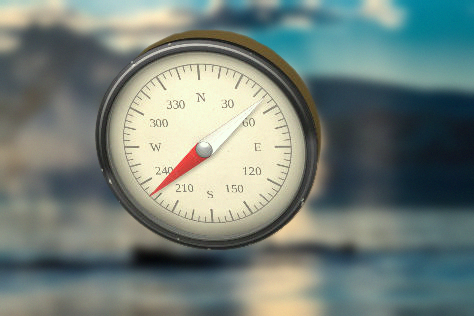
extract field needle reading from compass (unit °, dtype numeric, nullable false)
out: 230 °
